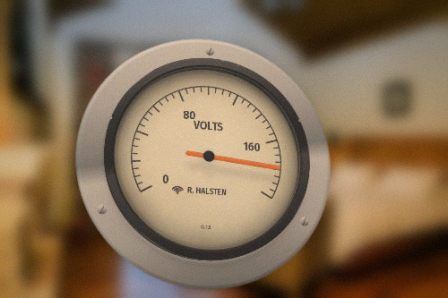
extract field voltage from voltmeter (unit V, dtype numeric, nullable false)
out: 180 V
